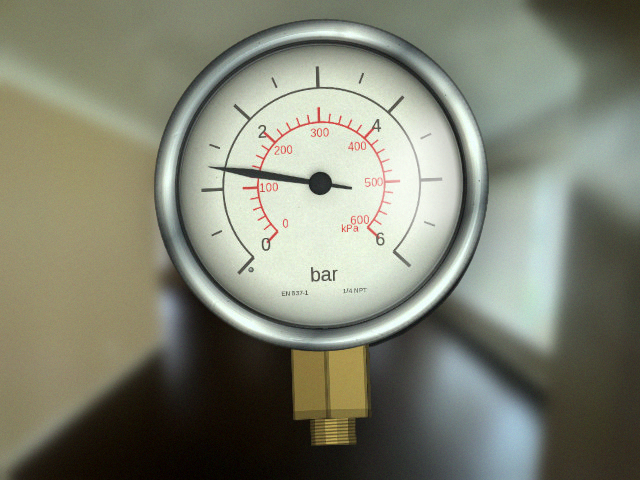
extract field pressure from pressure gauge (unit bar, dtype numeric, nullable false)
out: 1.25 bar
